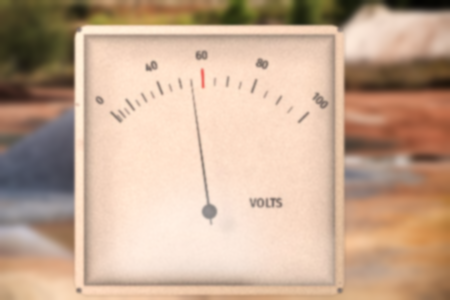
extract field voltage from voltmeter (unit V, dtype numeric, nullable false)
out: 55 V
